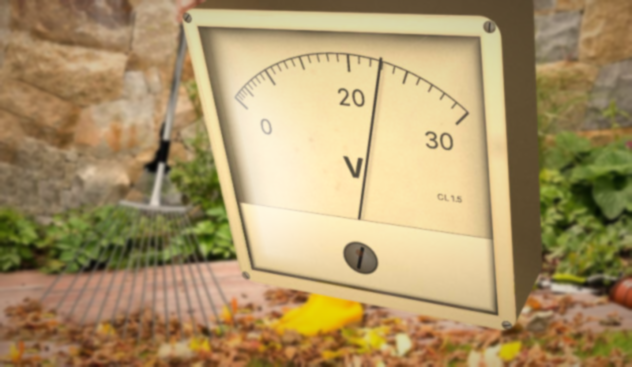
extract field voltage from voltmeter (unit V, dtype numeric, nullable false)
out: 23 V
